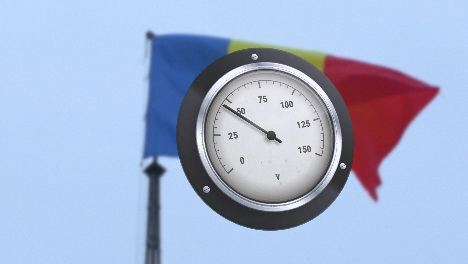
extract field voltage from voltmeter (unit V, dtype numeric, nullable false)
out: 45 V
